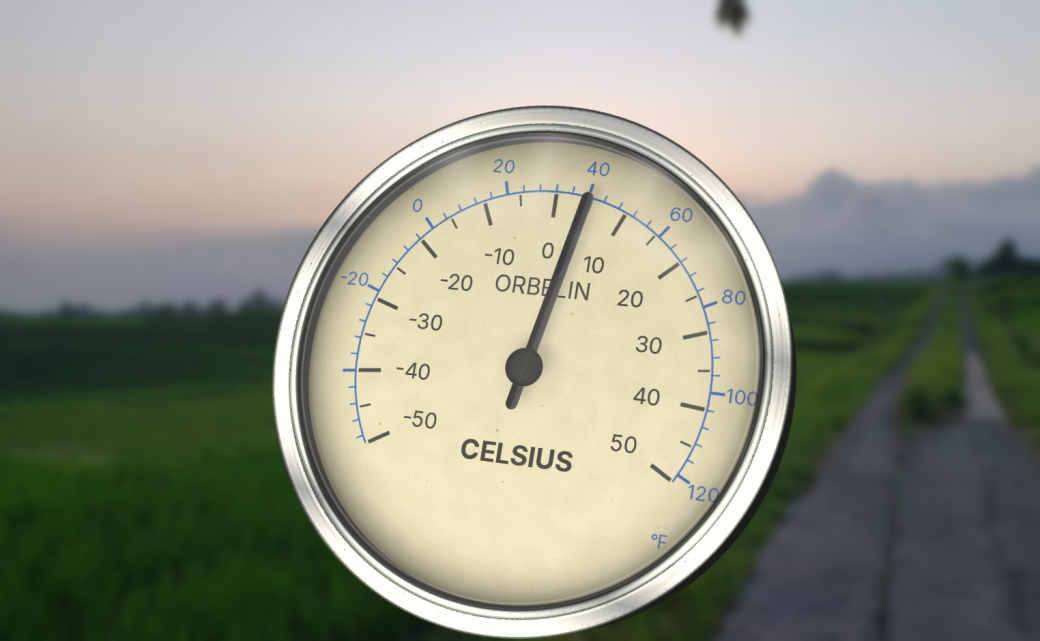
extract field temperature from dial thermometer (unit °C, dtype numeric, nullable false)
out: 5 °C
